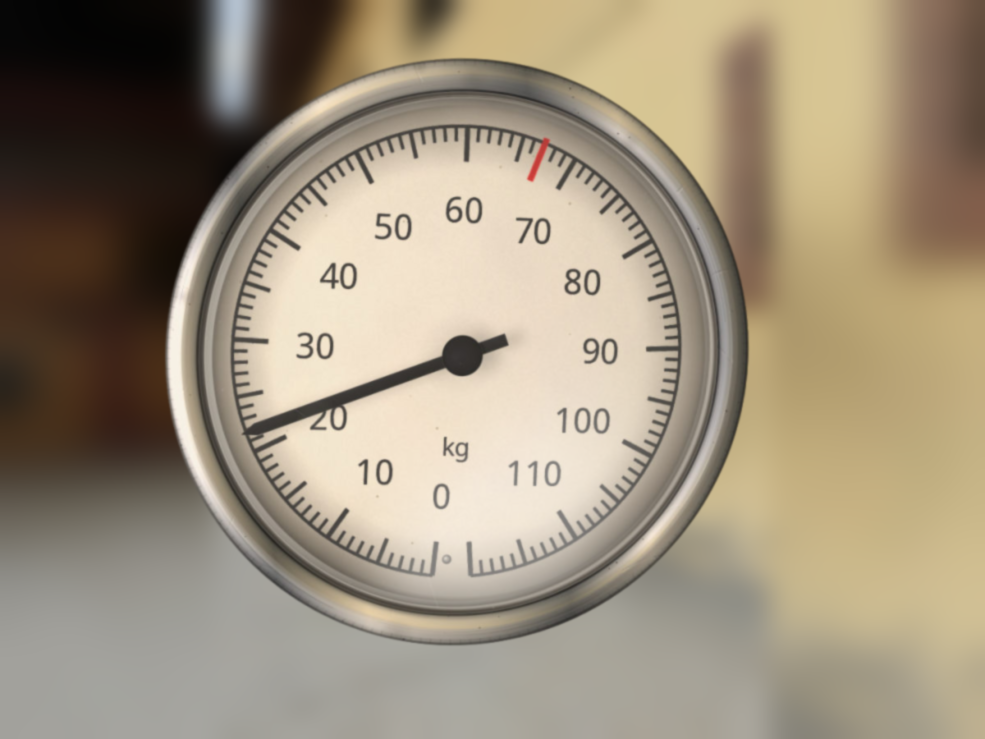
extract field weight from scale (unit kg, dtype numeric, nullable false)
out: 22 kg
